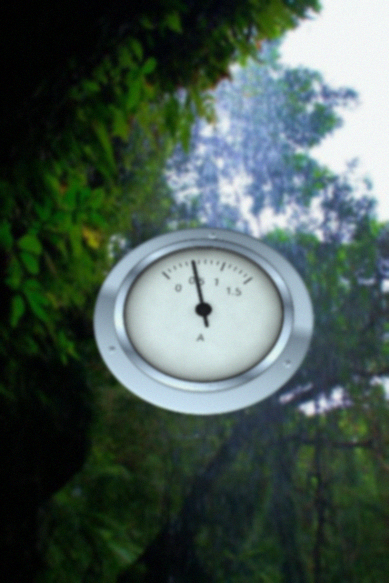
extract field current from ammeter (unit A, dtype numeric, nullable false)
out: 0.5 A
